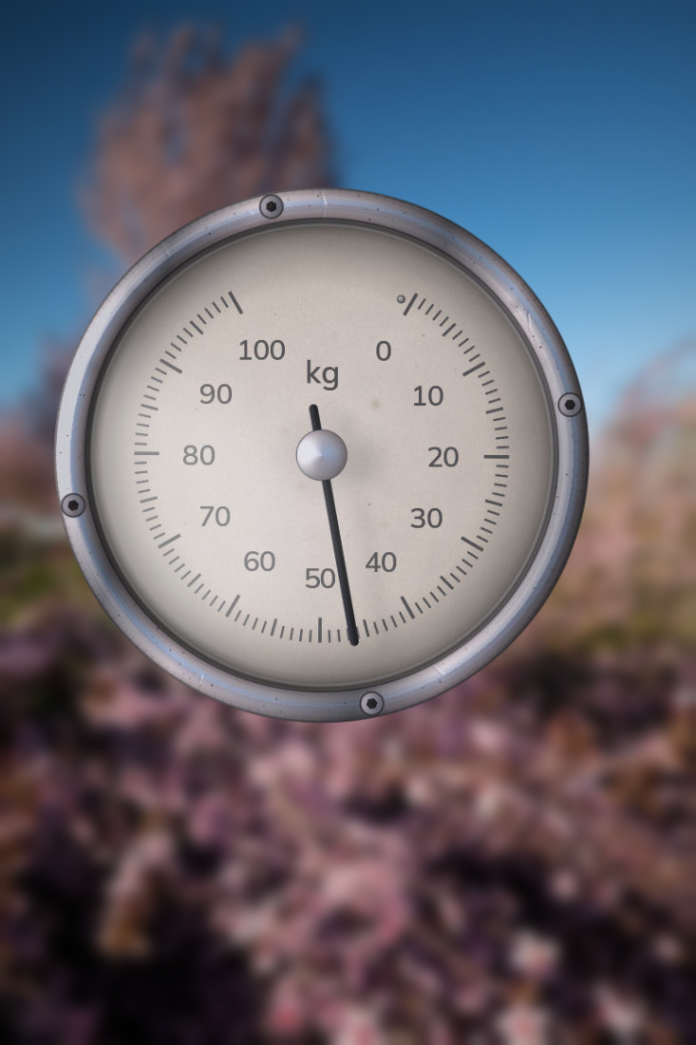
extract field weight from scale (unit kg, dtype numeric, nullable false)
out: 46.5 kg
